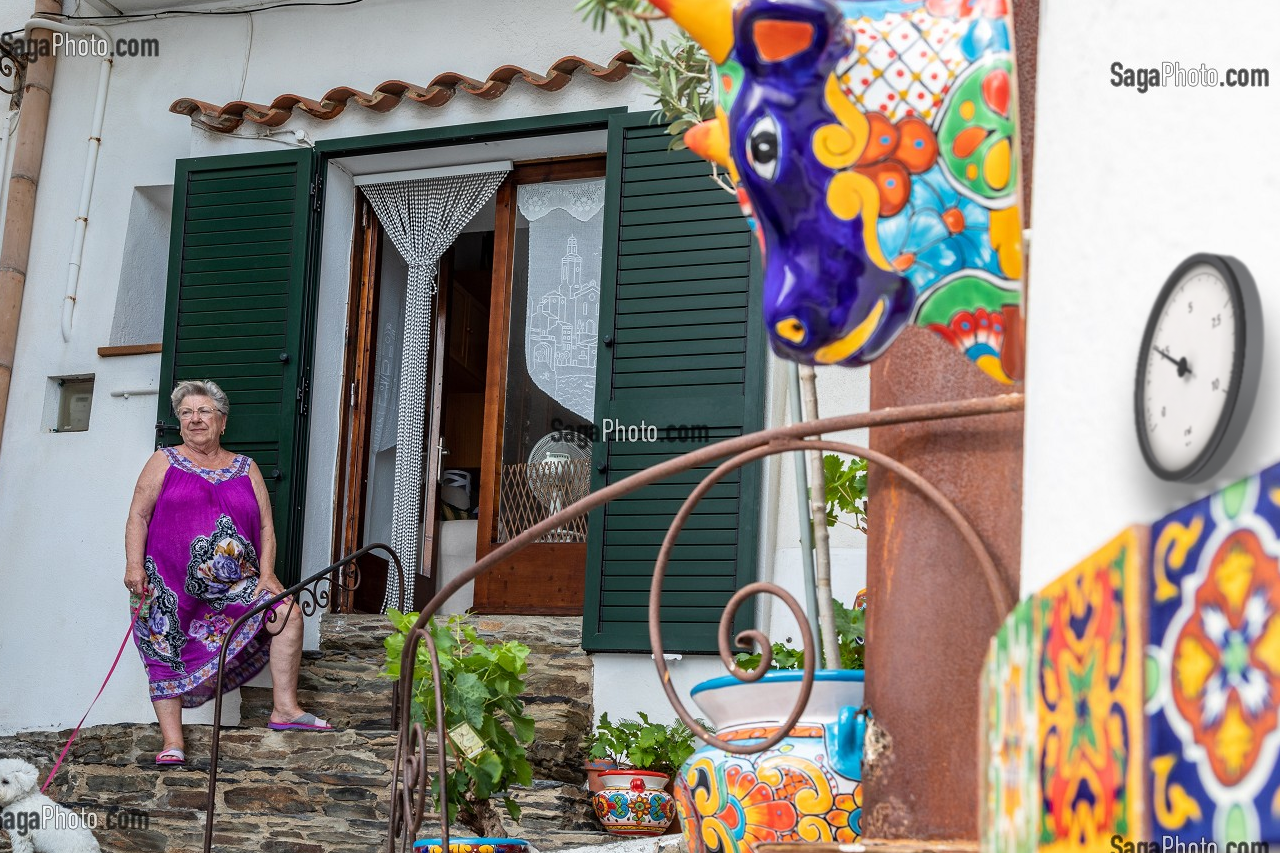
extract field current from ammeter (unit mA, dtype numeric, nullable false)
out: 2.5 mA
